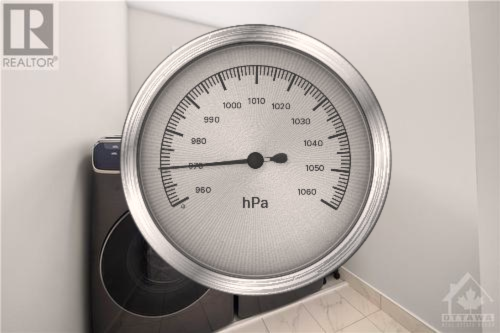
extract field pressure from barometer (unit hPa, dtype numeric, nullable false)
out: 970 hPa
